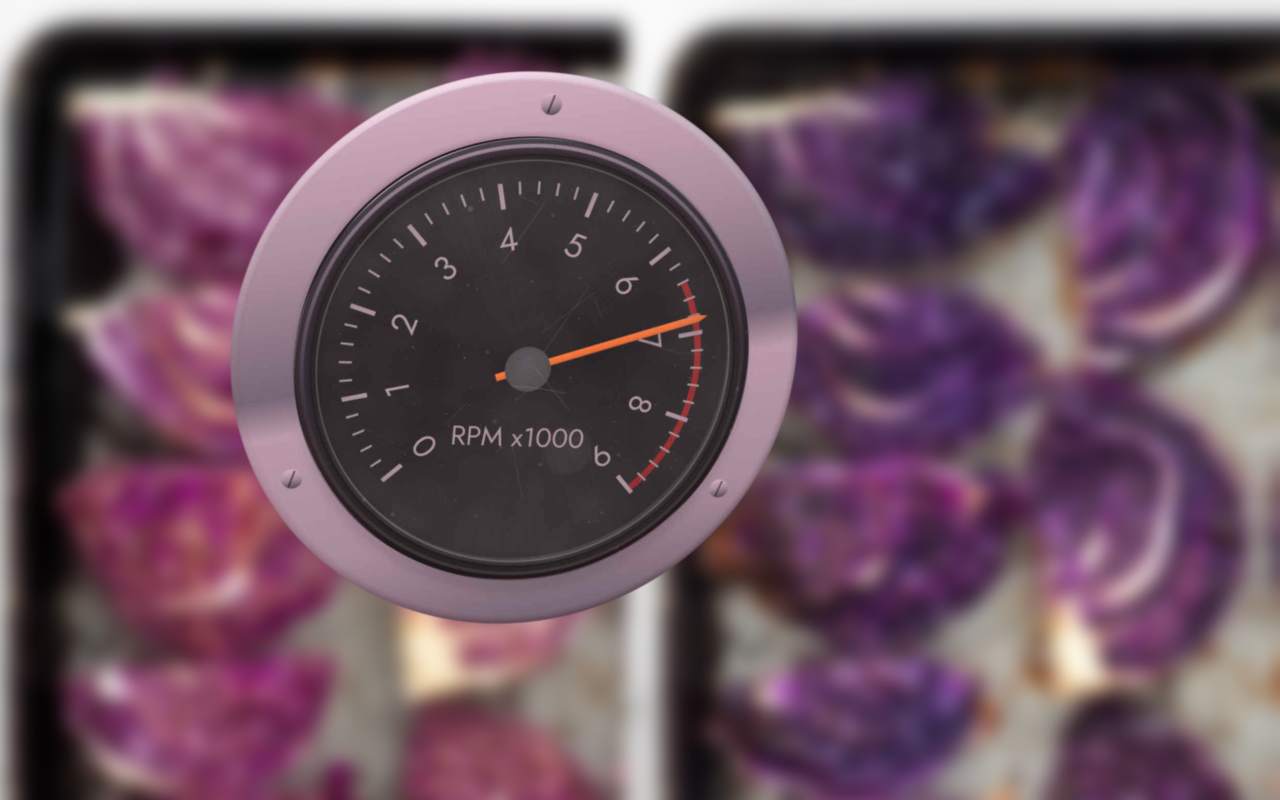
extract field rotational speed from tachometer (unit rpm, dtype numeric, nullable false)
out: 6800 rpm
